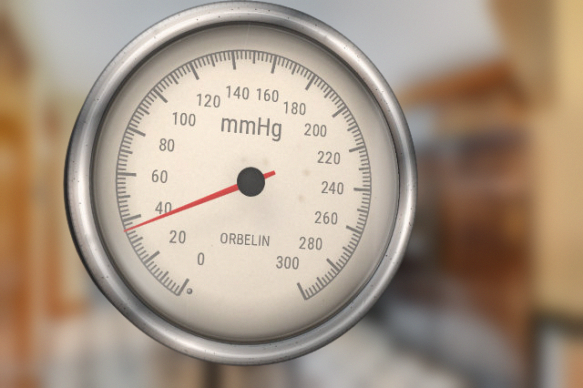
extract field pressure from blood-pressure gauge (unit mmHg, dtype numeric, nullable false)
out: 36 mmHg
